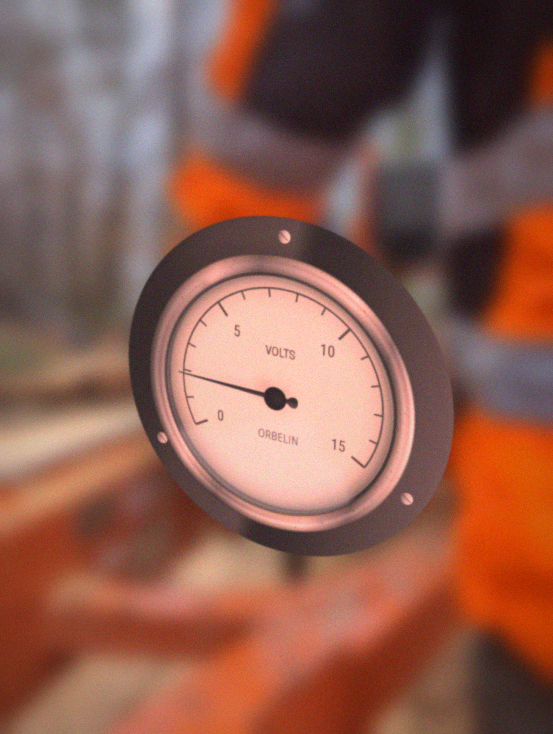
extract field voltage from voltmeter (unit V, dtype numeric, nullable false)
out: 2 V
